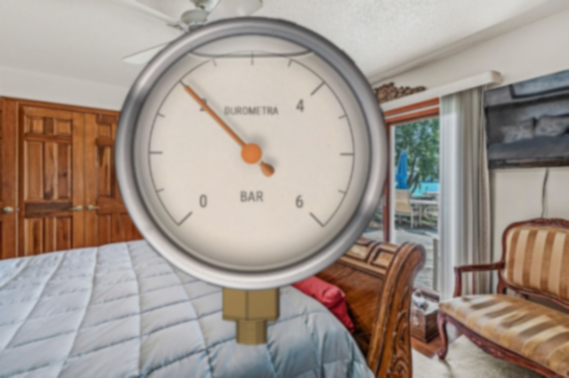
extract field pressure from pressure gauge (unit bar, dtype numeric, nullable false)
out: 2 bar
